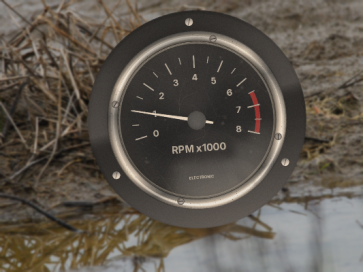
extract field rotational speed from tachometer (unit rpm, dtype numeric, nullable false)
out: 1000 rpm
